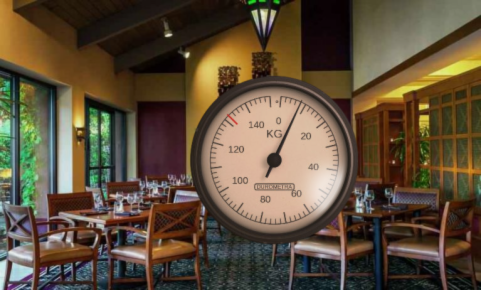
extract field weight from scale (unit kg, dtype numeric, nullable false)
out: 8 kg
